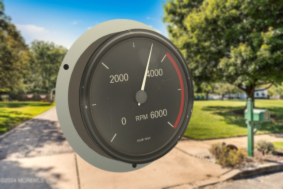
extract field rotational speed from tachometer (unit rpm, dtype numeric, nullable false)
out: 3500 rpm
